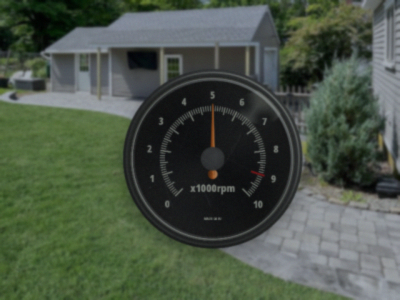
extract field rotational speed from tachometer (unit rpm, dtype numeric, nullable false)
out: 5000 rpm
